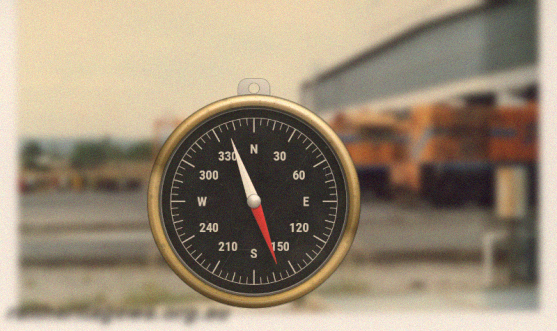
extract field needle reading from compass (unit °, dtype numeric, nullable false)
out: 160 °
